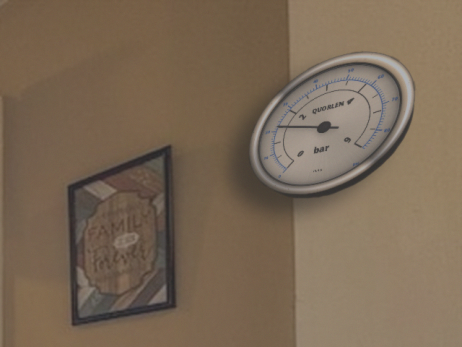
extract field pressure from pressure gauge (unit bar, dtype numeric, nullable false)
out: 1.5 bar
